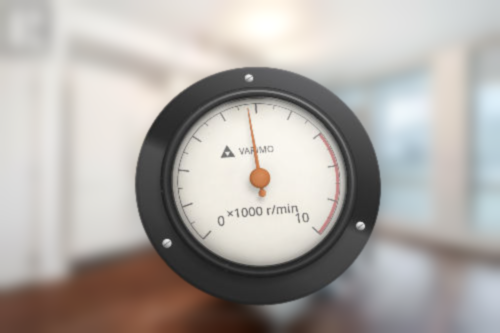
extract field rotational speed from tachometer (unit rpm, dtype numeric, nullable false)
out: 4750 rpm
